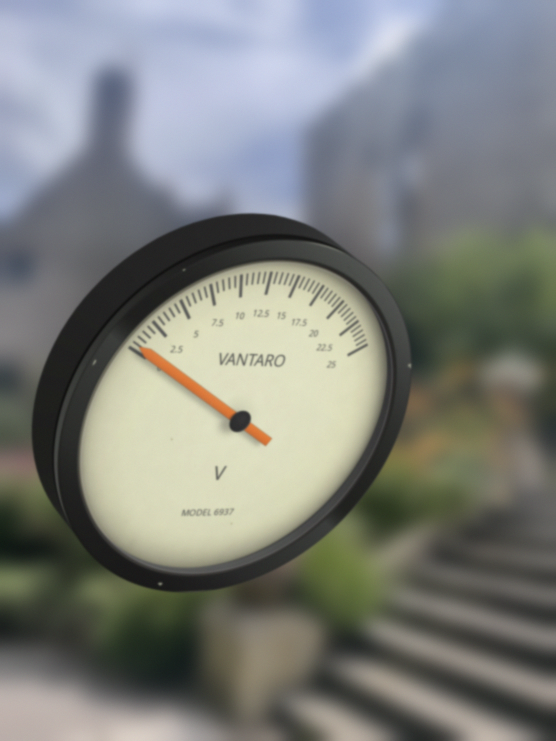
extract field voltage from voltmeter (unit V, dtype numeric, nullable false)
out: 0.5 V
